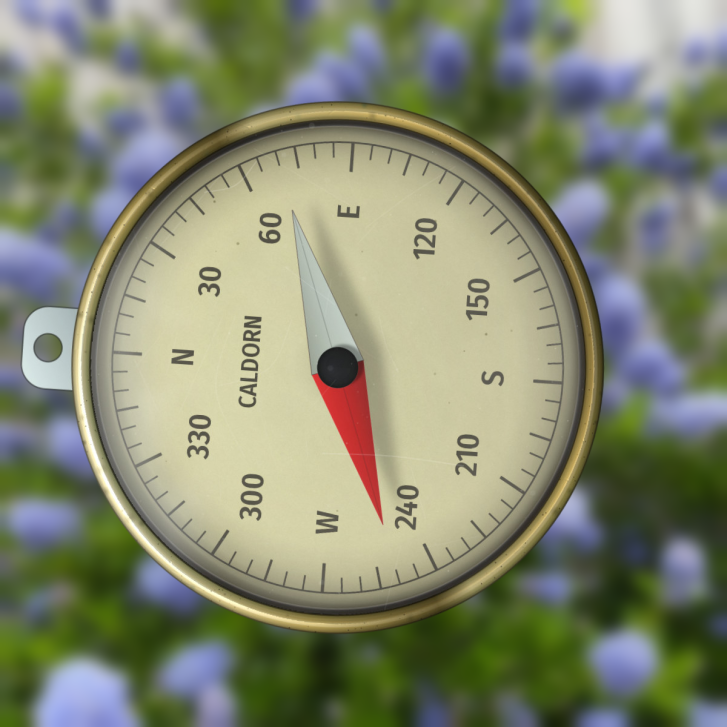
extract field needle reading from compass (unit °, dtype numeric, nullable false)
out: 250 °
